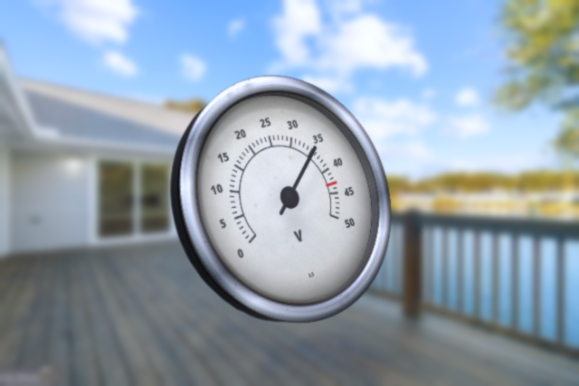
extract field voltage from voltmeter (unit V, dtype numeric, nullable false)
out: 35 V
